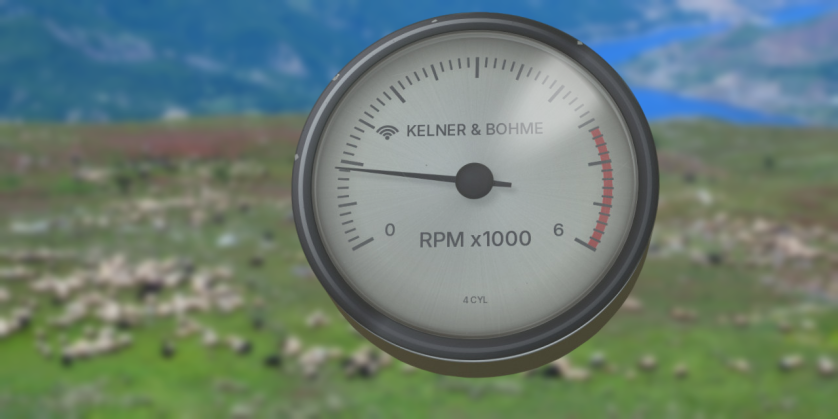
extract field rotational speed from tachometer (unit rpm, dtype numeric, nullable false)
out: 900 rpm
